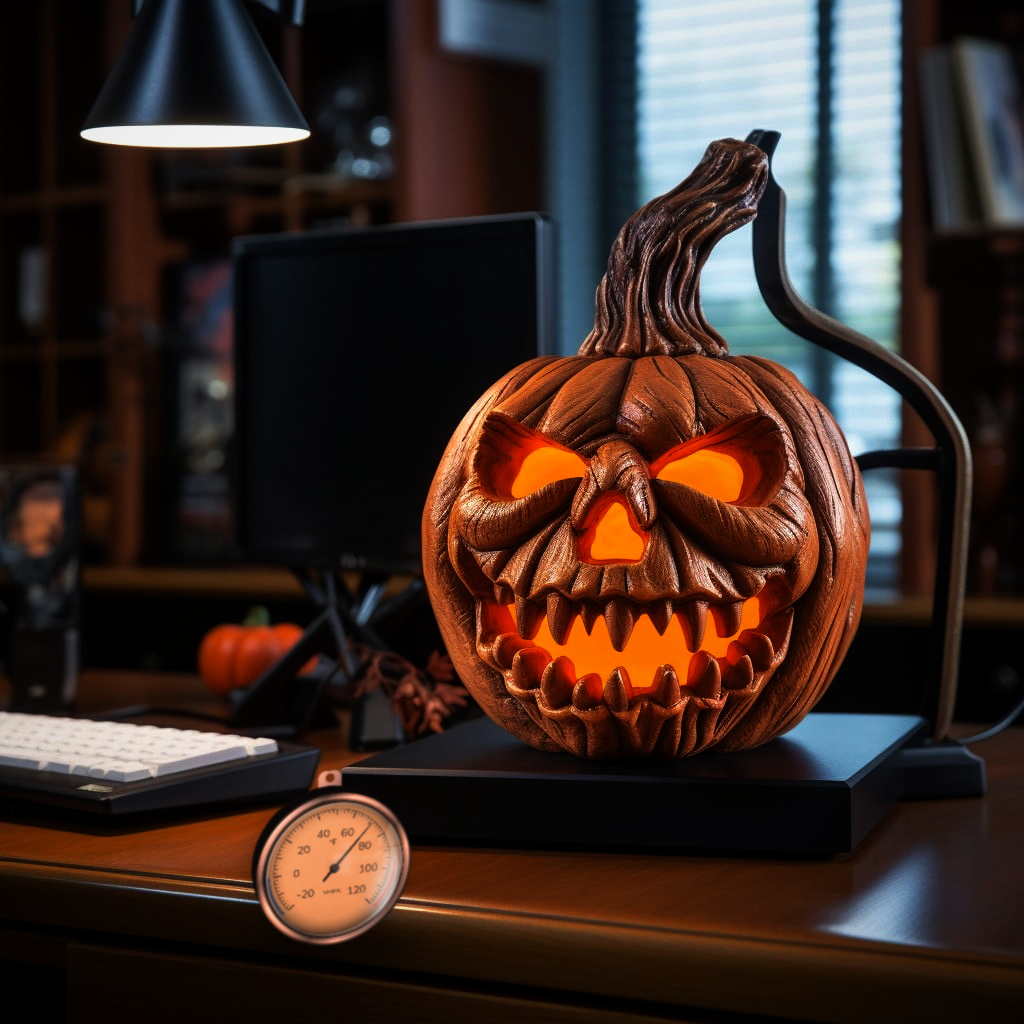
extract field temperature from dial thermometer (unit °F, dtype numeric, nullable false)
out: 70 °F
